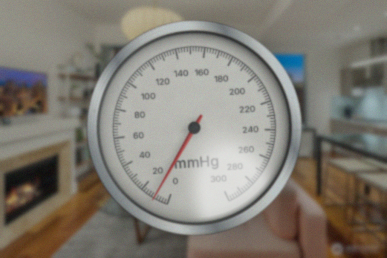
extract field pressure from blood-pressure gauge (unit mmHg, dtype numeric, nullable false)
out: 10 mmHg
